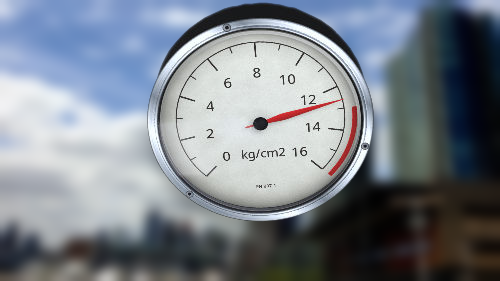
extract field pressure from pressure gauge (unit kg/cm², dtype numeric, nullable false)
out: 12.5 kg/cm²
